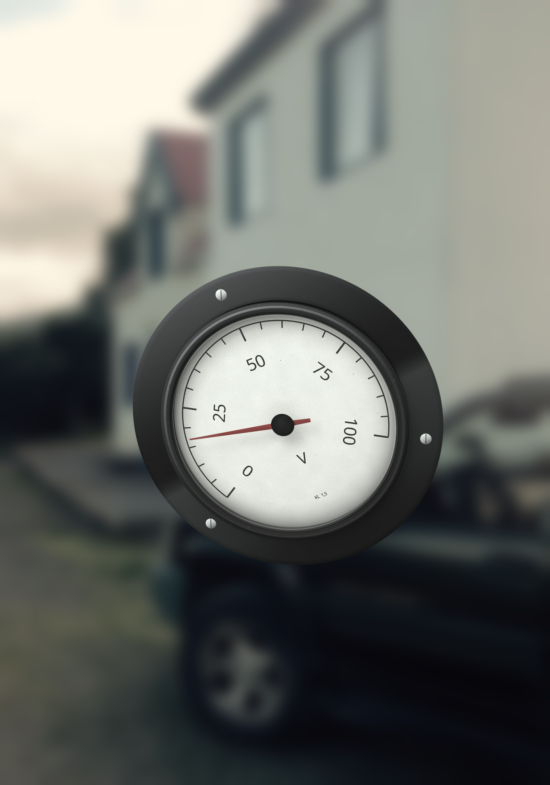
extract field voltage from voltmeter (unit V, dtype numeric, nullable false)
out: 17.5 V
